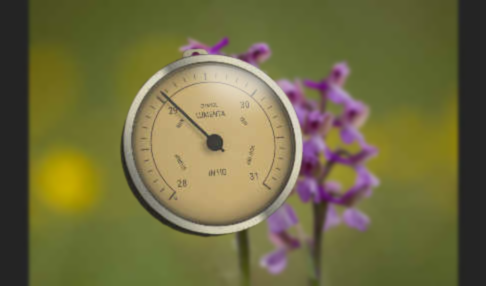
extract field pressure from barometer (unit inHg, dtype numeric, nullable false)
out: 29.05 inHg
